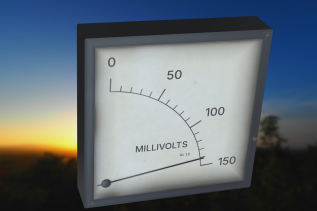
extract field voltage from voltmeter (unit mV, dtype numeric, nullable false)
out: 140 mV
